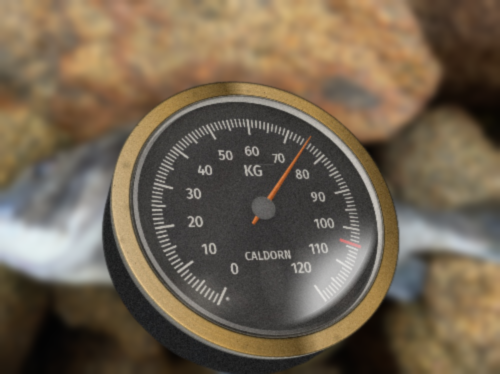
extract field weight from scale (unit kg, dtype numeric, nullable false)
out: 75 kg
